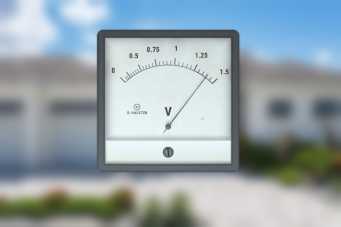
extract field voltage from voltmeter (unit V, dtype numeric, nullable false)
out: 1.4 V
